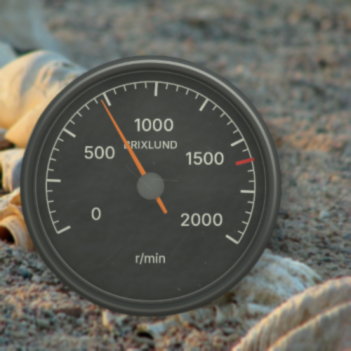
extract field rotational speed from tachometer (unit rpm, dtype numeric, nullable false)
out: 725 rpm
